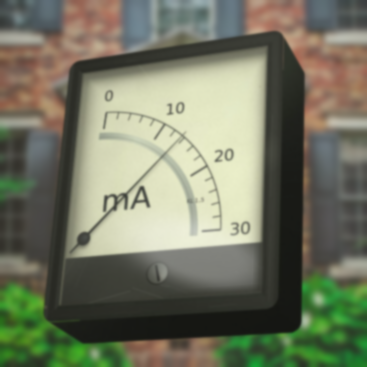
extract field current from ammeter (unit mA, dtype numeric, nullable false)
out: 14 mA
